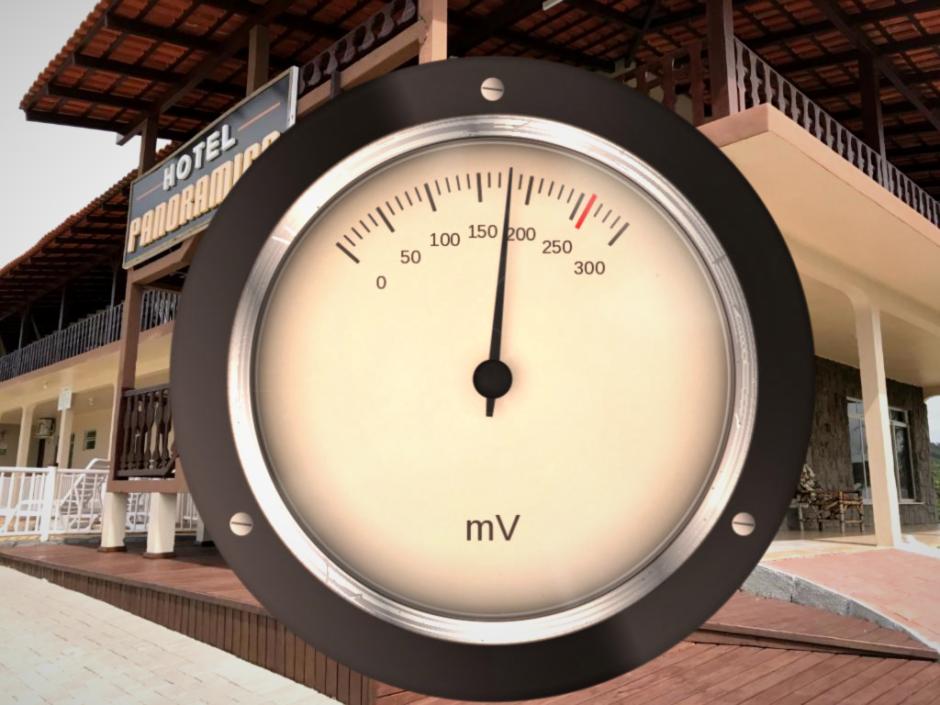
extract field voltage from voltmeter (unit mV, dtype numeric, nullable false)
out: 180 mV
